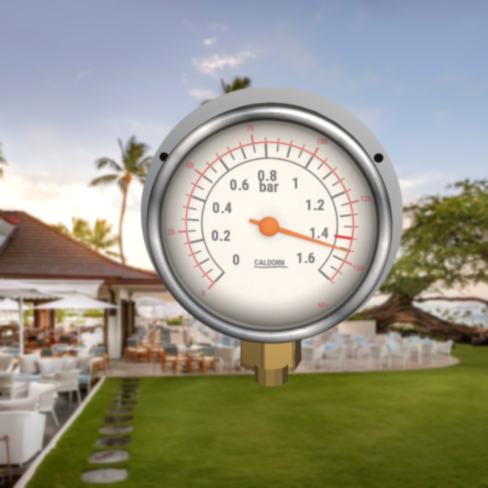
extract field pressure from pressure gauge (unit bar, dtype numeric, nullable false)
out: 1.45 bar
